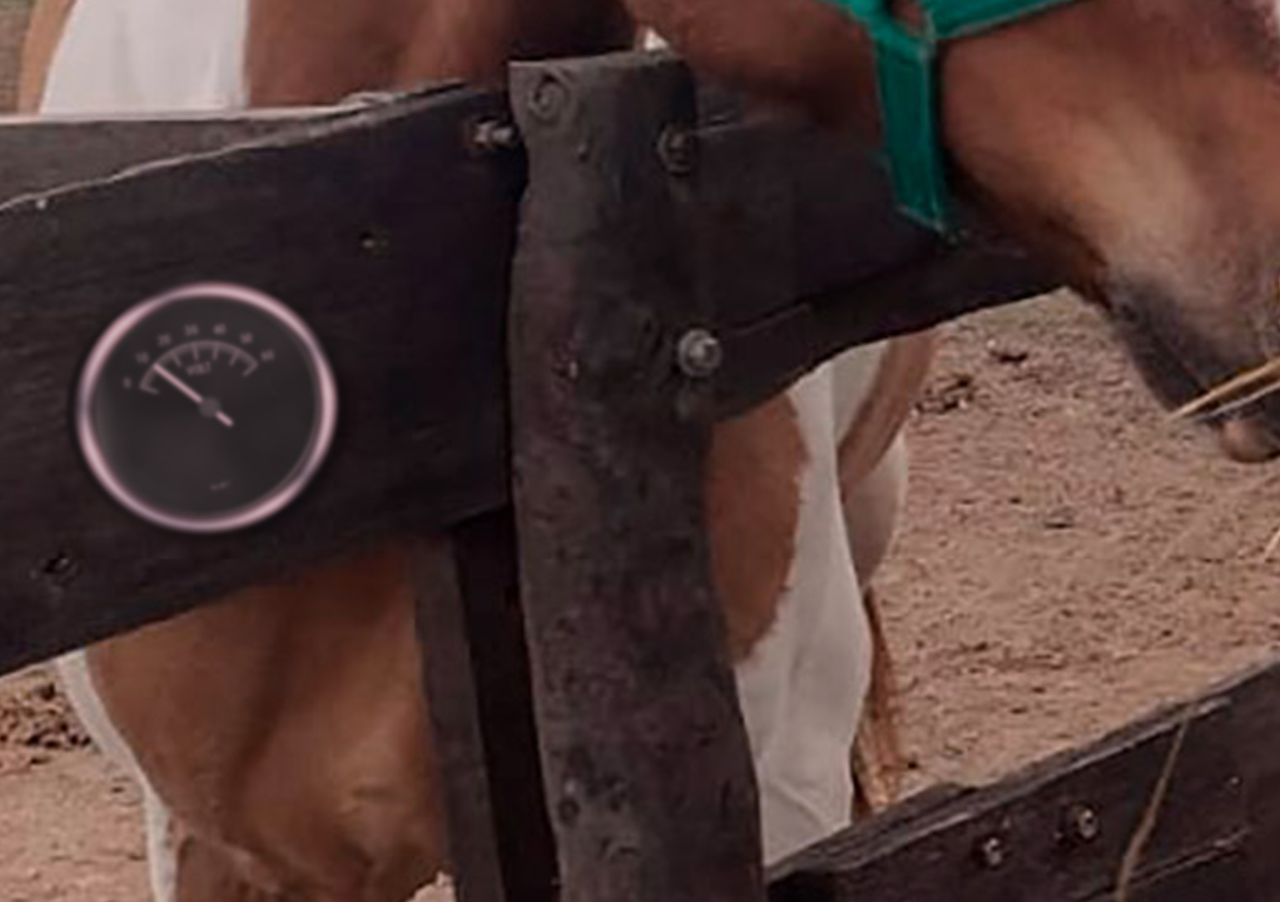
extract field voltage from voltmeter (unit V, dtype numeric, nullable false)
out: 10 V
